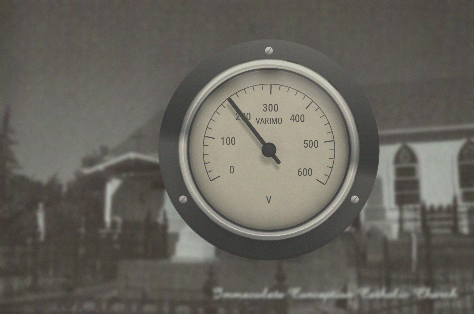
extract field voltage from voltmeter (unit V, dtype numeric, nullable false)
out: 200 V
